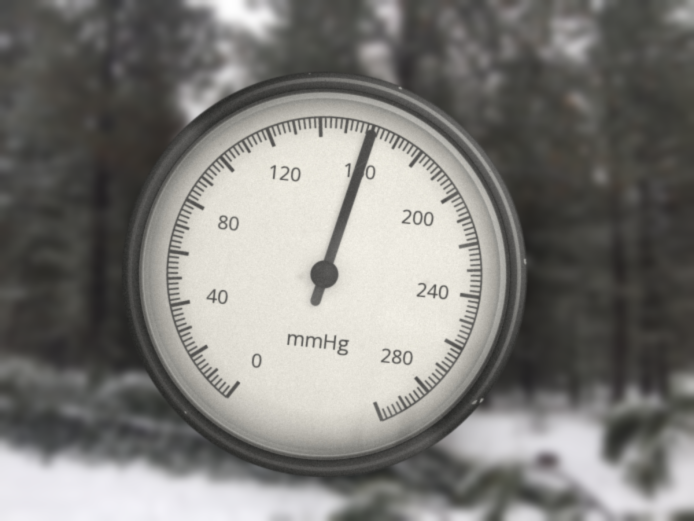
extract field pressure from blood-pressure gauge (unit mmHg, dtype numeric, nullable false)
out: 160 mmHg
